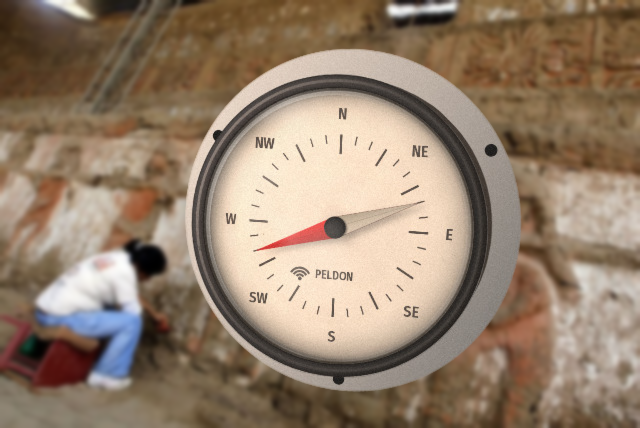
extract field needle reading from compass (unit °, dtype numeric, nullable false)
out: 250 °
